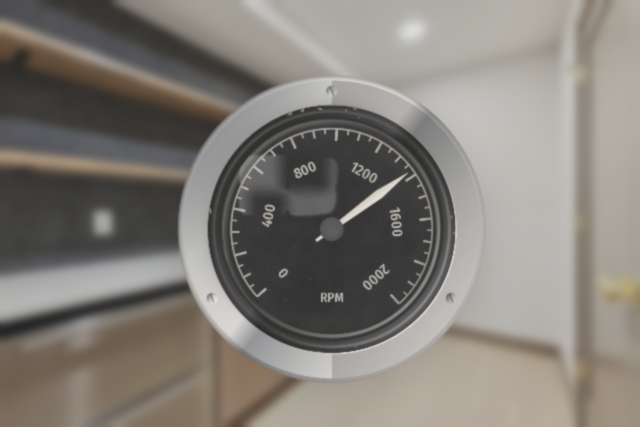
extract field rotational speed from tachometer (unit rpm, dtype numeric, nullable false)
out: 1375 rpm
